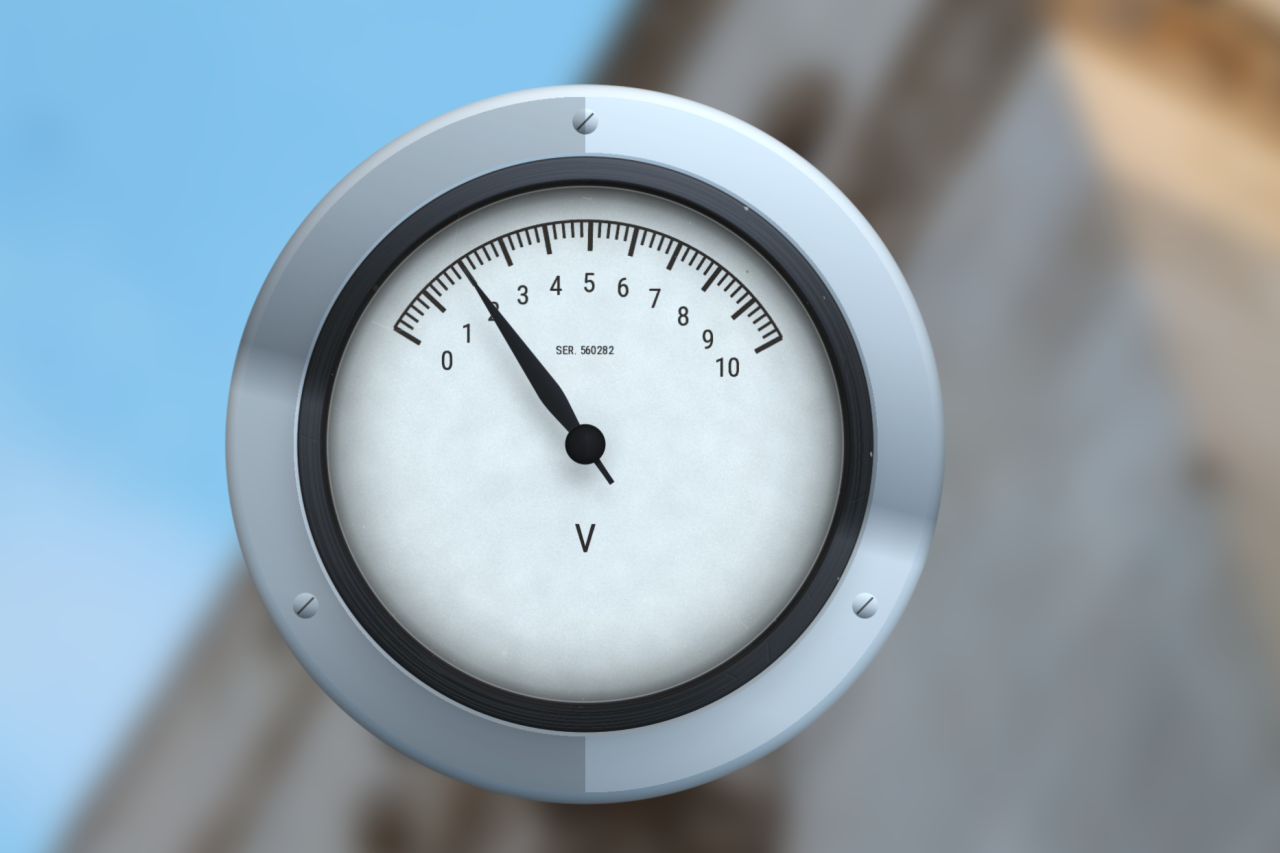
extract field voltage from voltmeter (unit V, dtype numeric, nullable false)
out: 2 V
